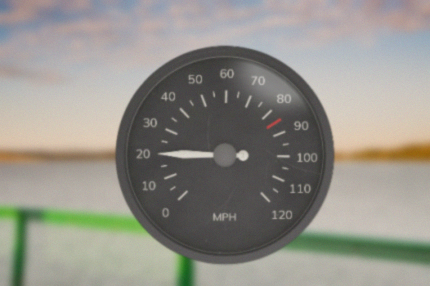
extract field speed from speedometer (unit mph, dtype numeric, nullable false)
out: 20 mph
